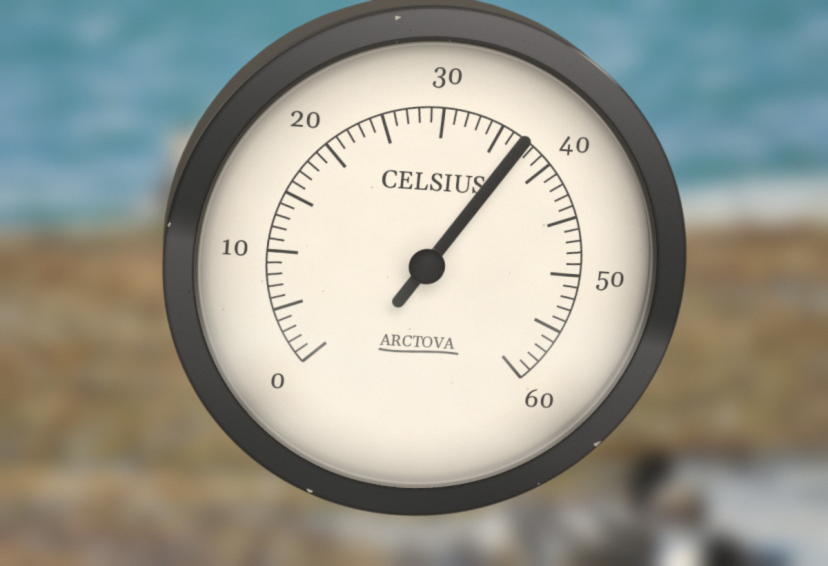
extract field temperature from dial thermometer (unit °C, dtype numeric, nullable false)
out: 37 °C
